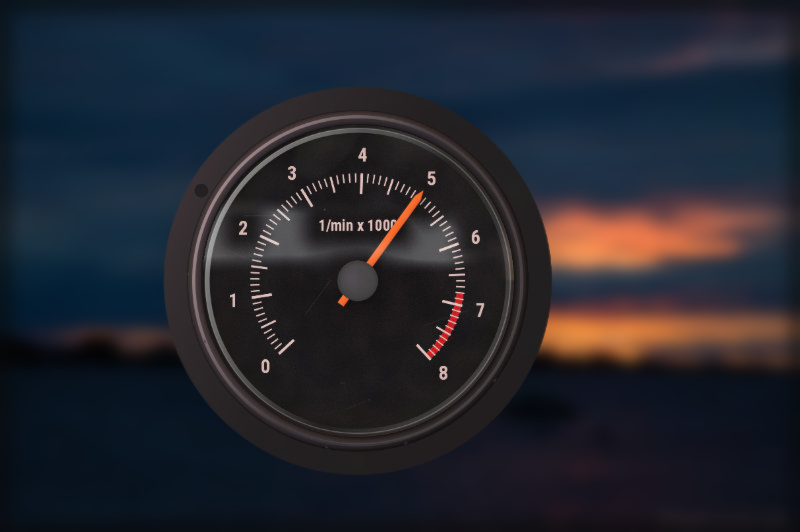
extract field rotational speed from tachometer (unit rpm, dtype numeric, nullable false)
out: 5000 rpm
